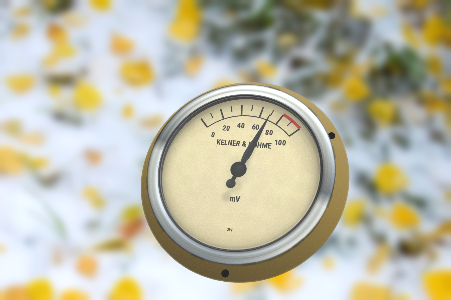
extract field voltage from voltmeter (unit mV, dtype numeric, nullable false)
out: 70 mV
